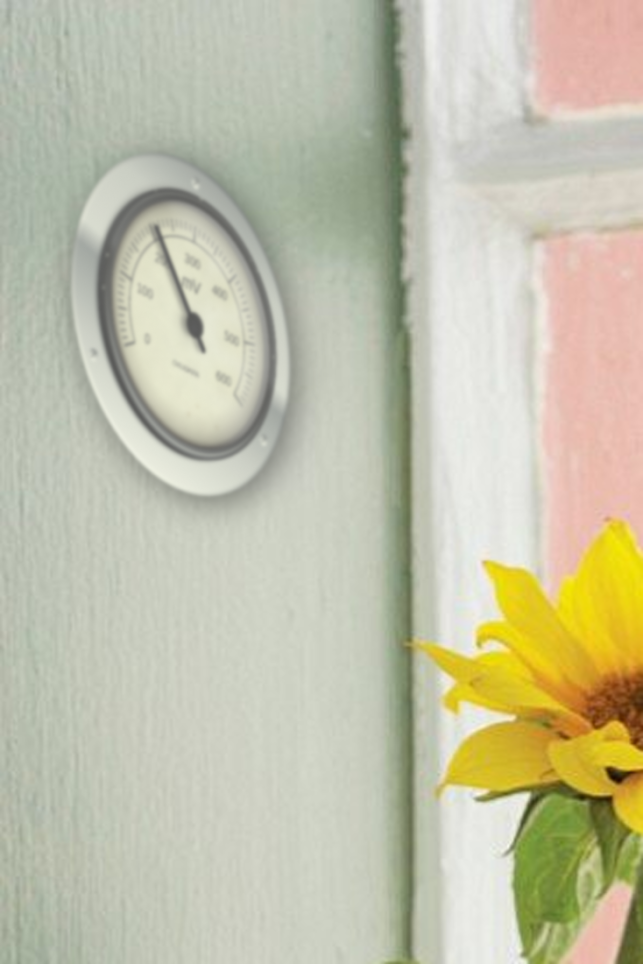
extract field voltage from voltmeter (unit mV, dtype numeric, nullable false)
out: 200 mV
